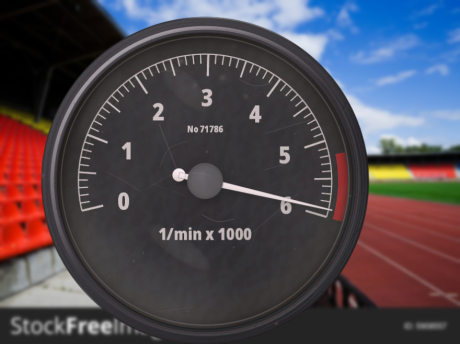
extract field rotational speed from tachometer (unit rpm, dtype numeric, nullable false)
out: 5900 rpm
